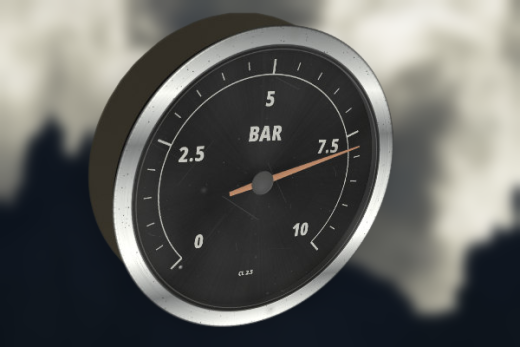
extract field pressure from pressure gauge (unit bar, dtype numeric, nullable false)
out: 7.75 bar
